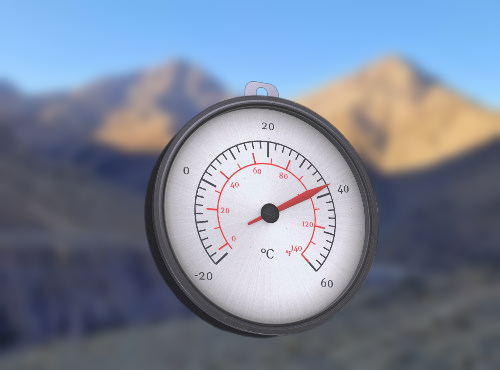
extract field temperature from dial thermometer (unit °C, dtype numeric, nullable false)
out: 38 °C
